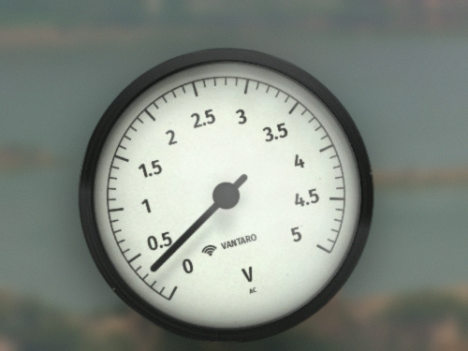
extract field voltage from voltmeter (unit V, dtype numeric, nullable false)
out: 0.3 V
